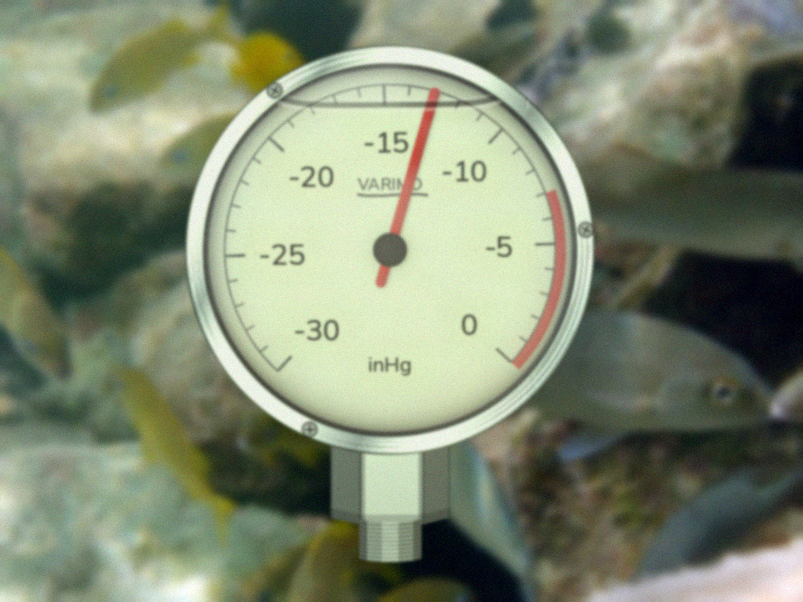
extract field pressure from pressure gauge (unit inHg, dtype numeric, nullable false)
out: -13 inHg
